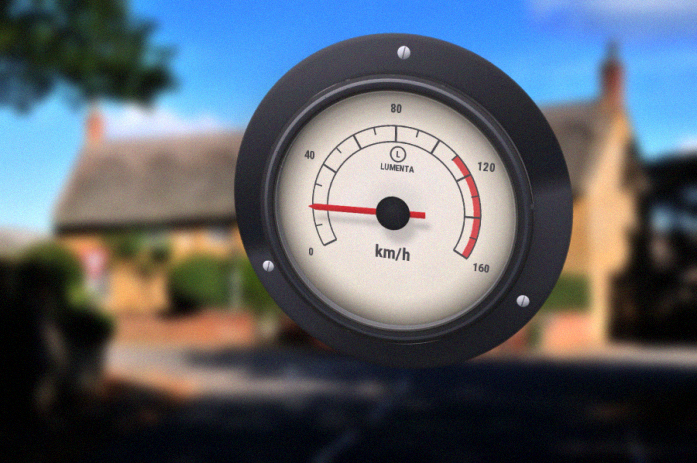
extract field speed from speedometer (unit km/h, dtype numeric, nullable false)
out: 20 km/h
